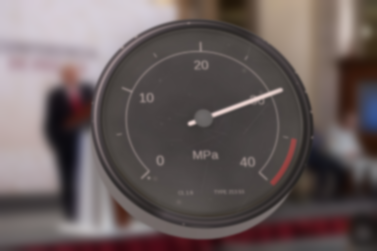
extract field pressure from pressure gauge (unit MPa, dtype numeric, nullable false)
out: 30 MPa
